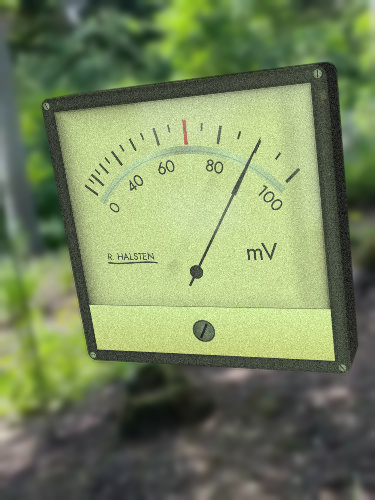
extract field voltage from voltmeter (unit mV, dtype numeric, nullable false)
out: 90 mV
